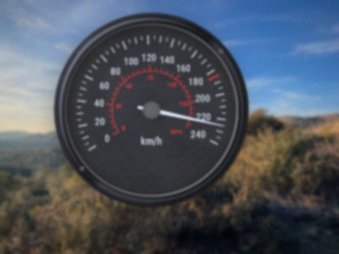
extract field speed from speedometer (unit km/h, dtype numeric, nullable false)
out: 225 km/h
